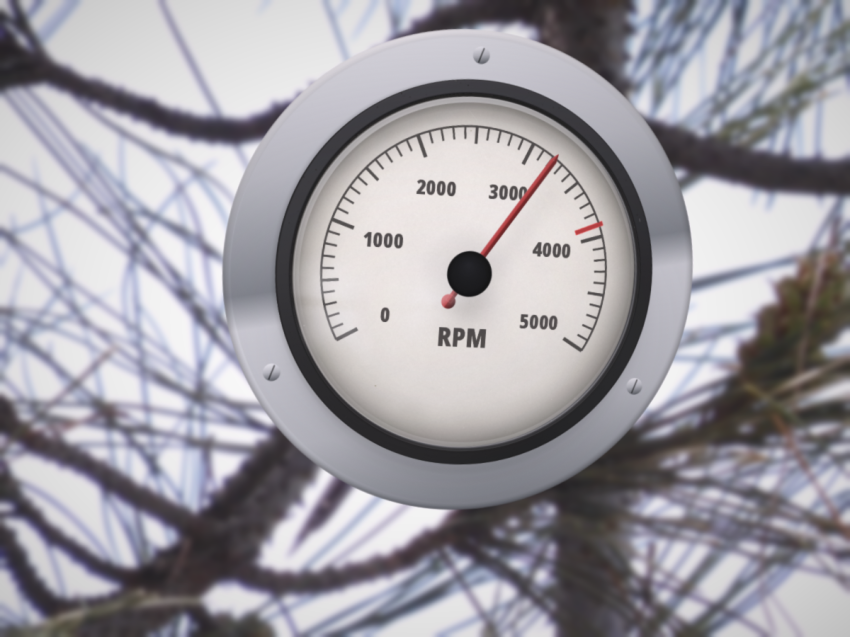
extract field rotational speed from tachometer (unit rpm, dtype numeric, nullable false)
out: 3200 rpm
